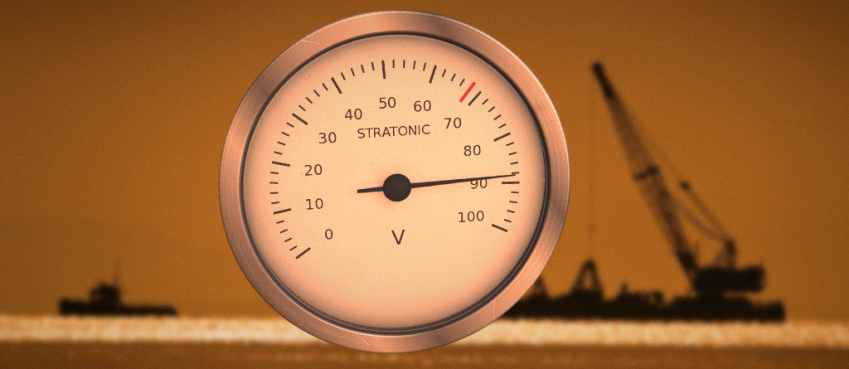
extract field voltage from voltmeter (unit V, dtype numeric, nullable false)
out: 88 V
